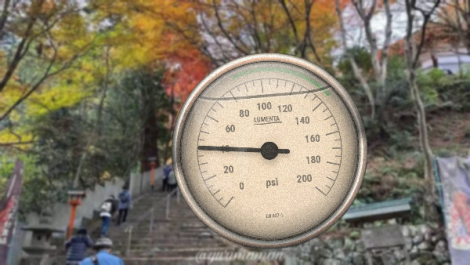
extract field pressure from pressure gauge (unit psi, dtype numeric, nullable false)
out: 40 psi
